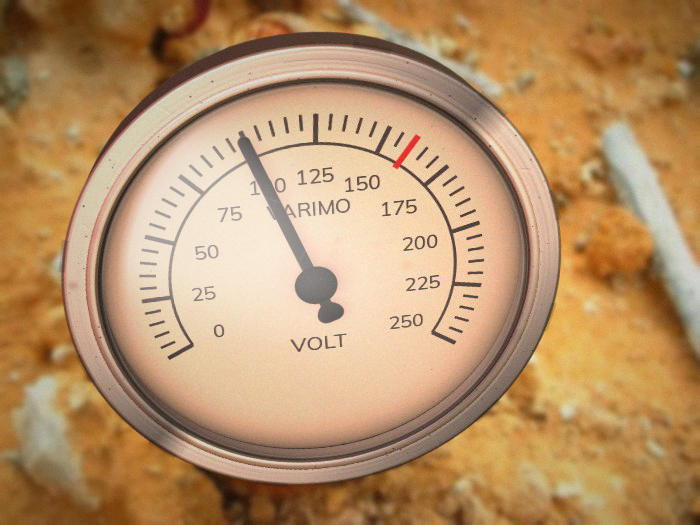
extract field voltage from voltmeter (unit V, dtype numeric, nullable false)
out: 100 V
